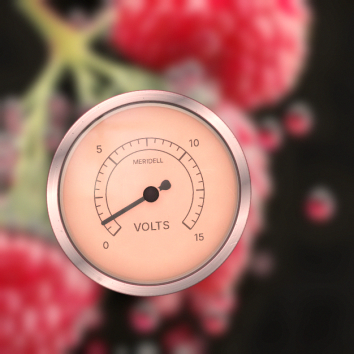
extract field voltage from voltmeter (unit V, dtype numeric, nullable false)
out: 1 V
